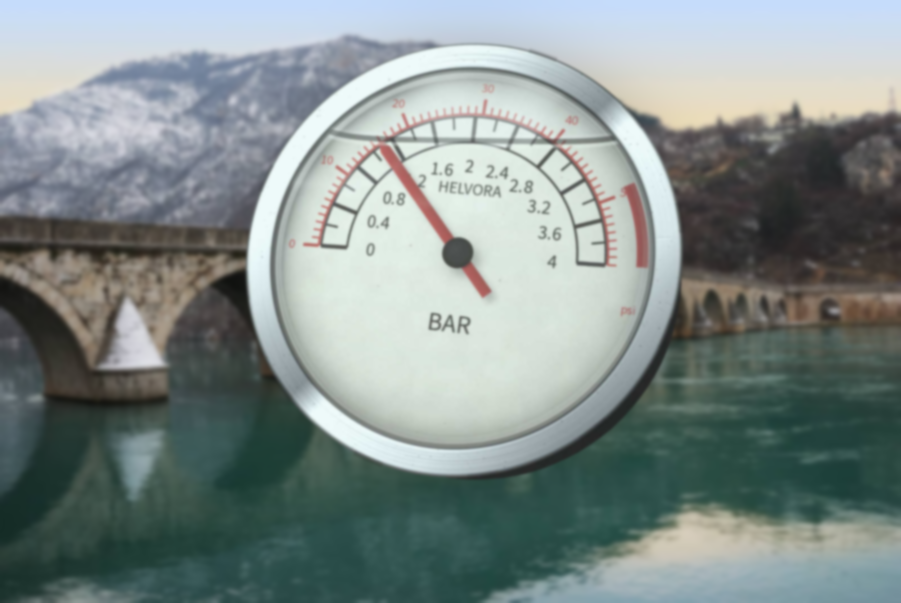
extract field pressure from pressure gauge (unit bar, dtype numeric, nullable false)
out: 1.1 bar
